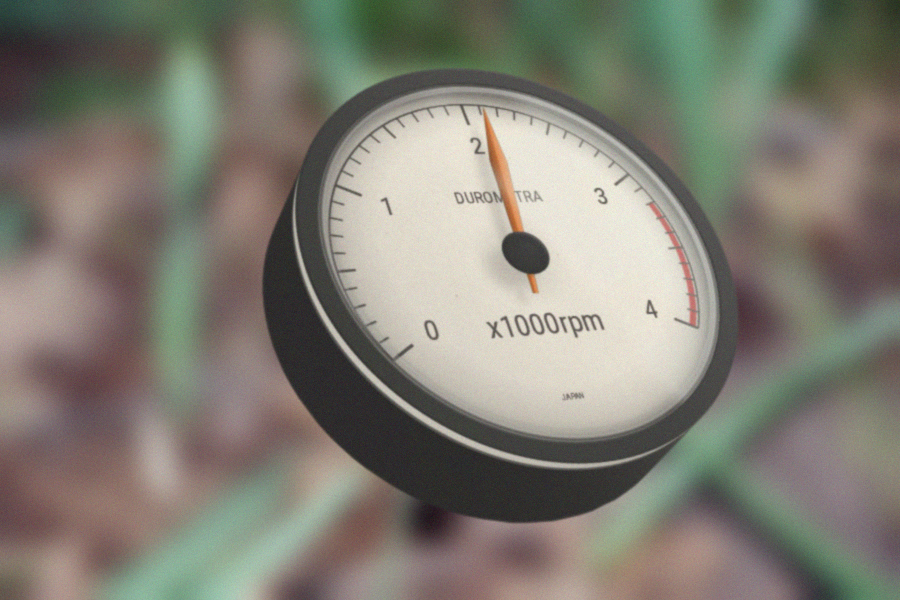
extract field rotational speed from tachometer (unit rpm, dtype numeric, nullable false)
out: 2100 rpm
